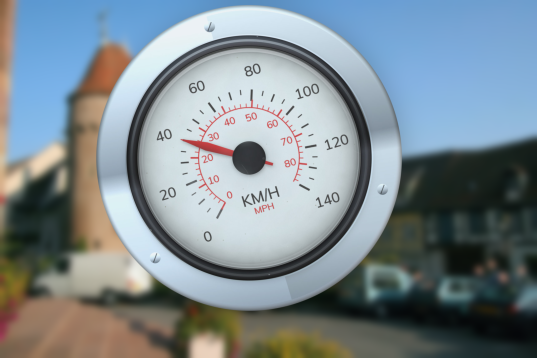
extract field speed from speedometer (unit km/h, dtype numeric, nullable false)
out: 40 km/h
